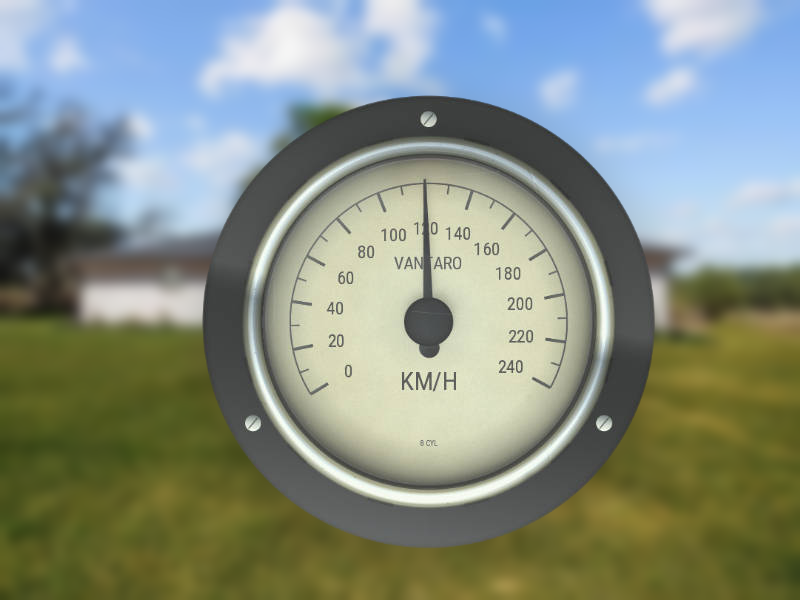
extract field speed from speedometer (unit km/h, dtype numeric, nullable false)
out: 120 km/h
